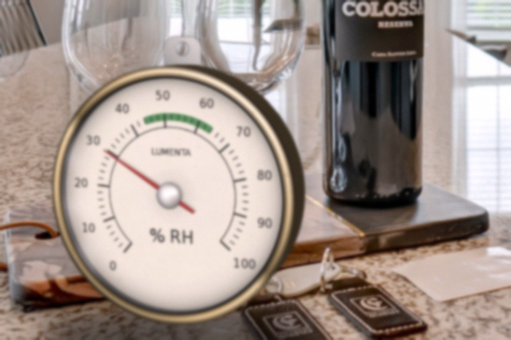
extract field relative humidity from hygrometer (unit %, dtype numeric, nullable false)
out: 30 %
